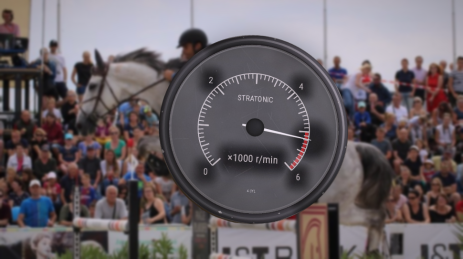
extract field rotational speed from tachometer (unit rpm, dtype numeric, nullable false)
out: 5200 rpm
